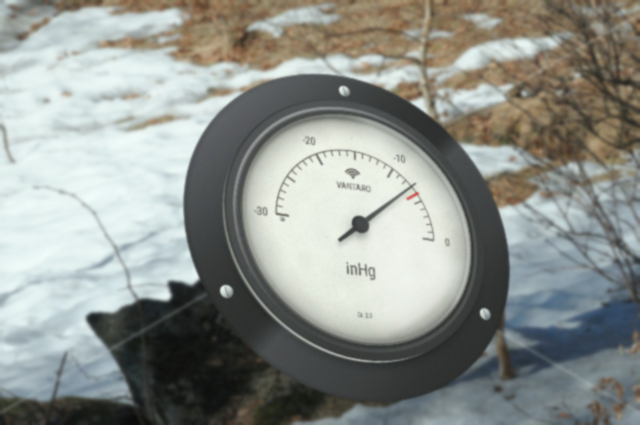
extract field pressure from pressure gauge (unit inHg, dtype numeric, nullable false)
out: -7 inHg
